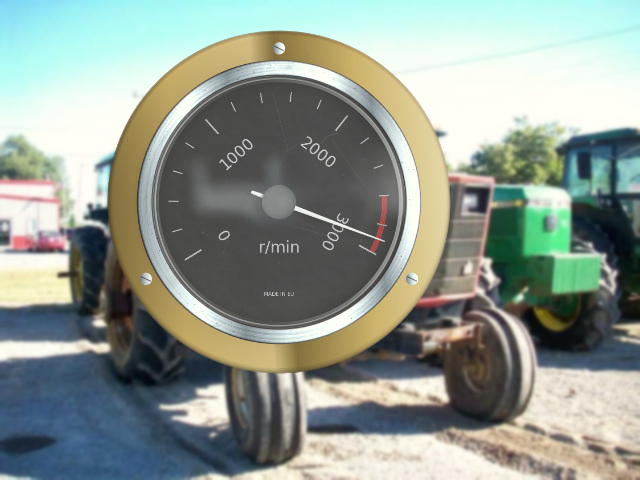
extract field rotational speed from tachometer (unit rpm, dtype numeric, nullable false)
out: 2900 rpm
